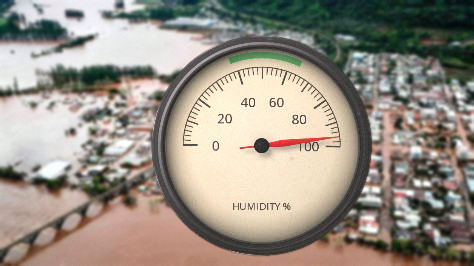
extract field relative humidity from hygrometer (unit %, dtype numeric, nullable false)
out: 96 %
